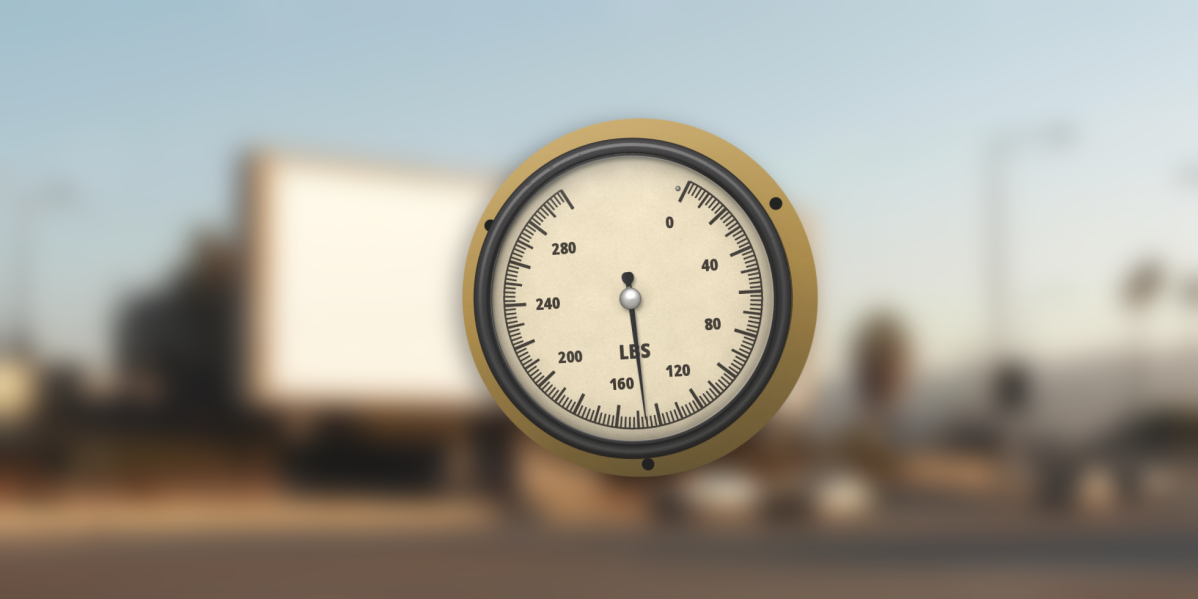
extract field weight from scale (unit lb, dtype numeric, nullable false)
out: 146 lb
